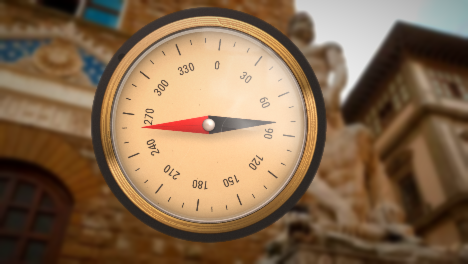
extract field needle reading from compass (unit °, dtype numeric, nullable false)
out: 260 °
